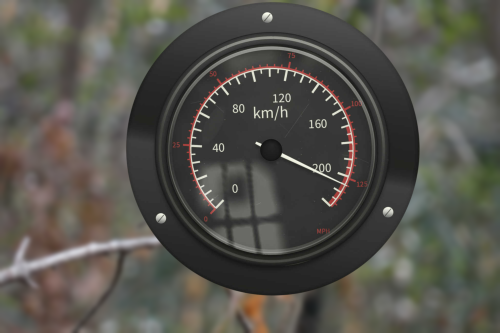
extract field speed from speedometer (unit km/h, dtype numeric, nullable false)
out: 205 km/h
